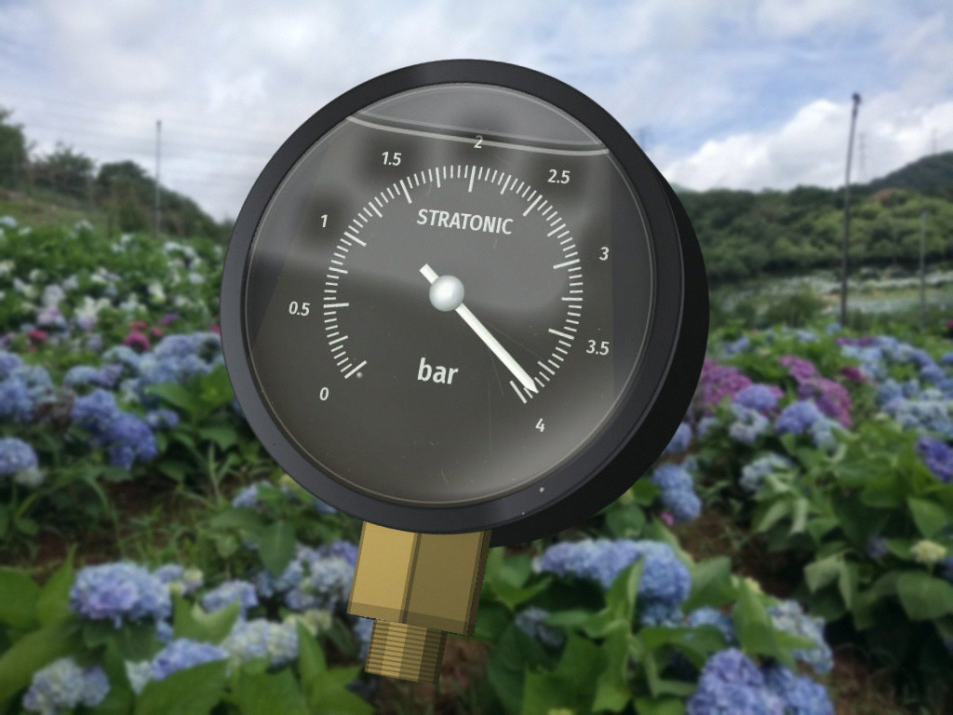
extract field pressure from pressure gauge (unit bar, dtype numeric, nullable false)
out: 3.9 bar
